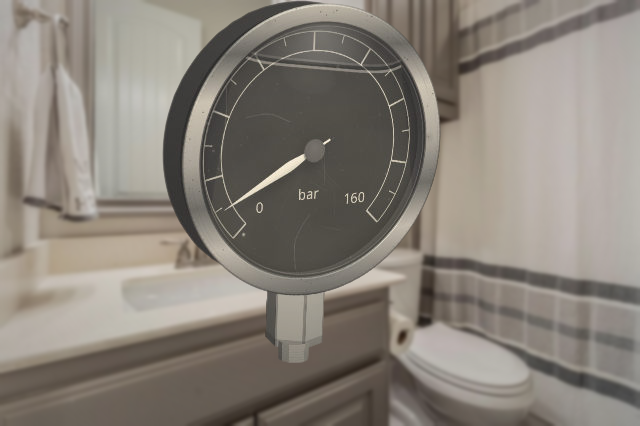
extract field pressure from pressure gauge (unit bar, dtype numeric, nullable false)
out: 10 bar
